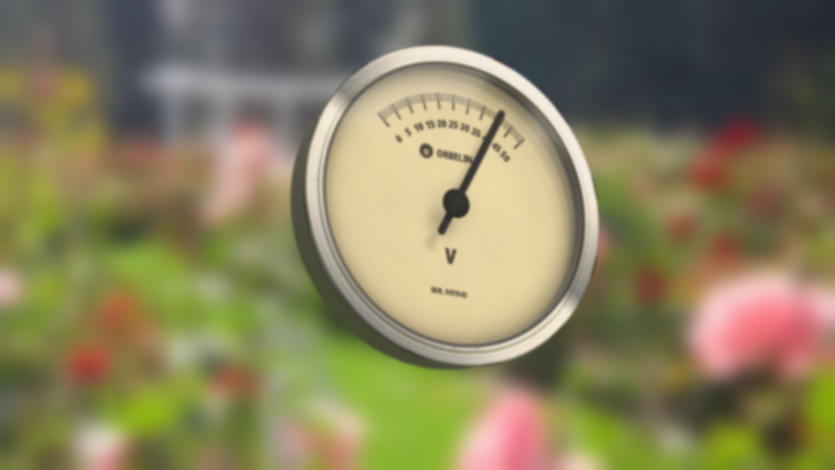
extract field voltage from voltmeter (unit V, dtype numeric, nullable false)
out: 40 V
